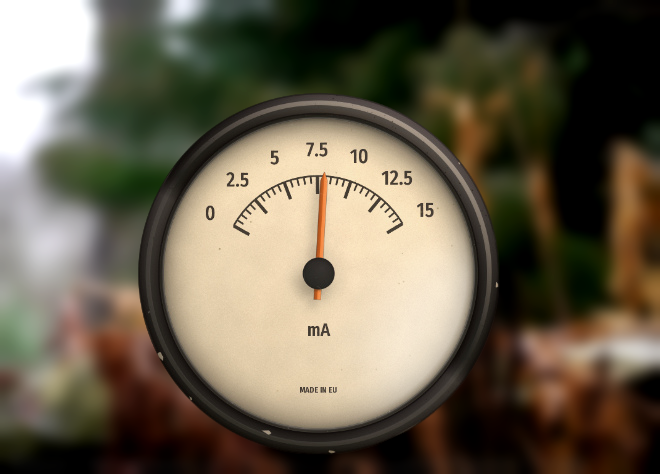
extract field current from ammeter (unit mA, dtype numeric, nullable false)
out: 8 mA
